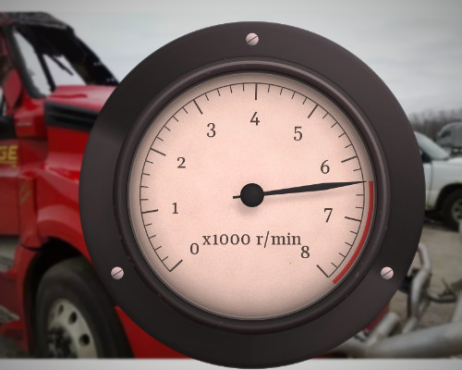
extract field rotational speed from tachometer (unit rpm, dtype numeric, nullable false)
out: 6400 rpm
